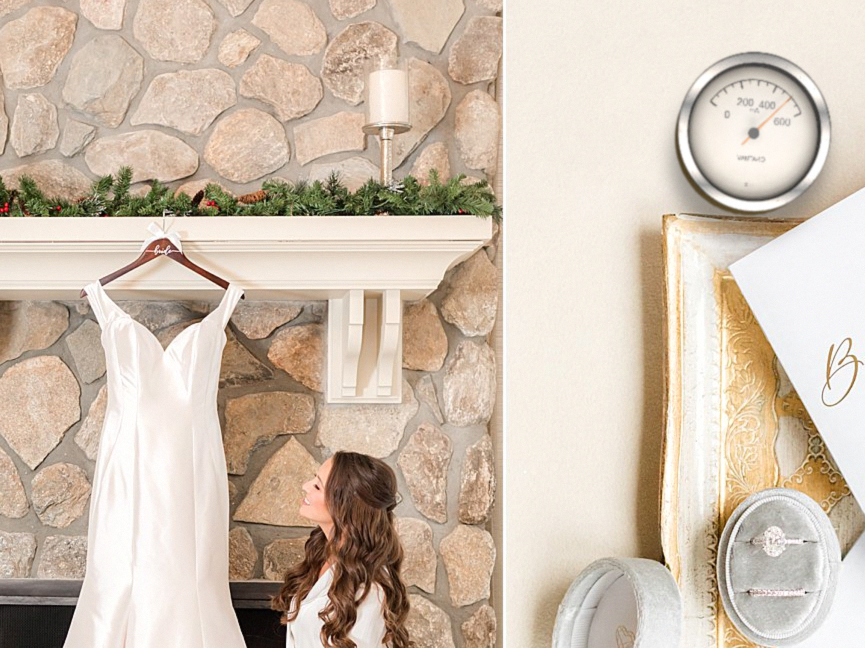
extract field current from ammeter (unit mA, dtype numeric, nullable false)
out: 500 mA
